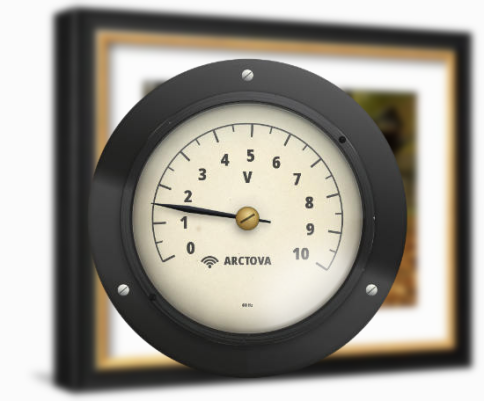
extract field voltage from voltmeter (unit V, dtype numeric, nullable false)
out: 1.5 V
